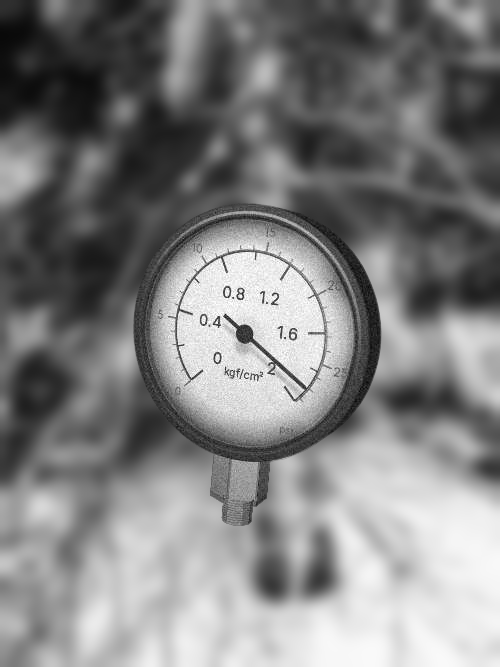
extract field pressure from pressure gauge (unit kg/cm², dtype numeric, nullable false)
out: 1.9 kg/cm²
